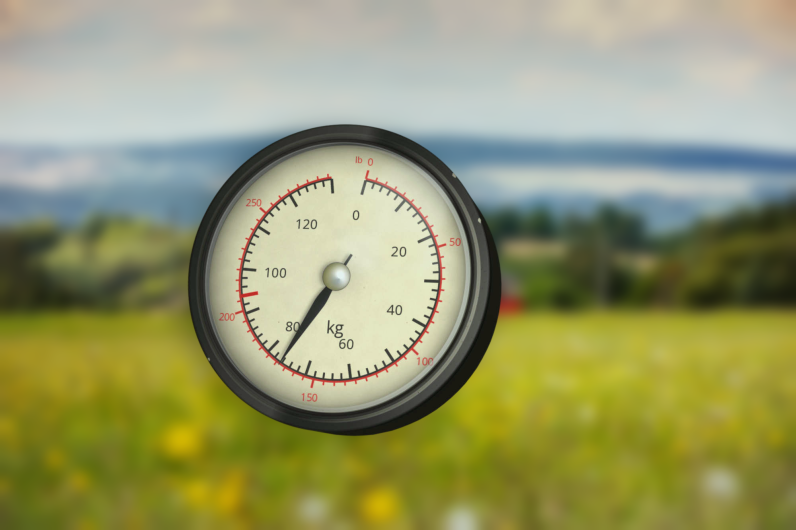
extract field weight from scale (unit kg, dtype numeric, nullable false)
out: 76 kg
